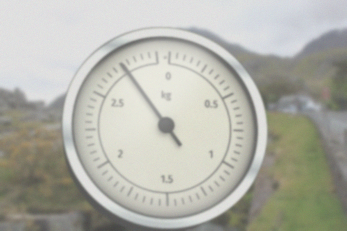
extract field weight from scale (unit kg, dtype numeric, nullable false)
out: 2.75 kg
